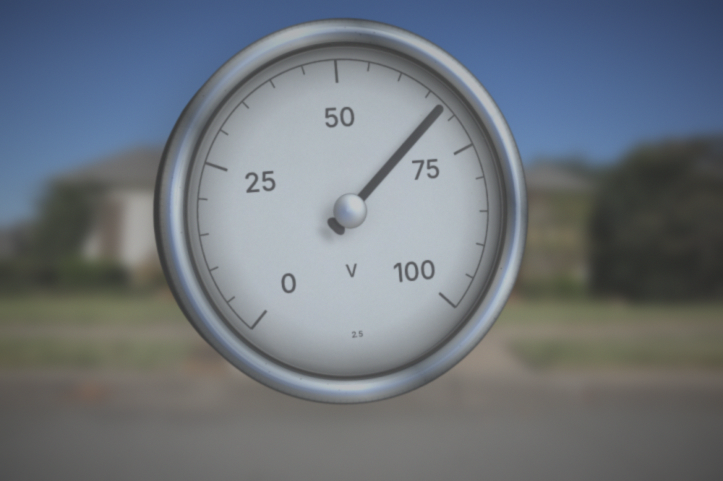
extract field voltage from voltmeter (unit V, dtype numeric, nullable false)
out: 67.5 V
